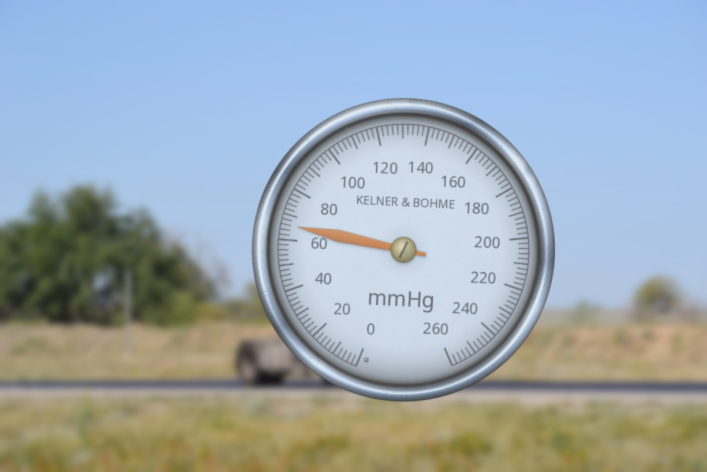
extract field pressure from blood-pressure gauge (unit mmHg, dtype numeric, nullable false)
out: 66 mmHg
